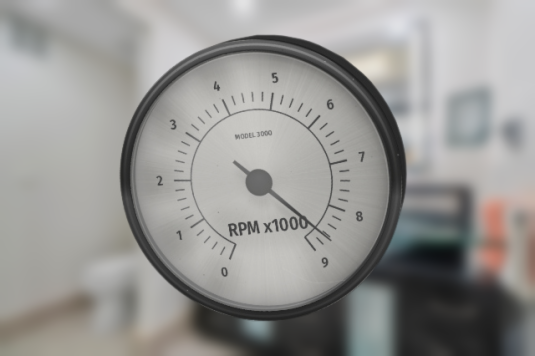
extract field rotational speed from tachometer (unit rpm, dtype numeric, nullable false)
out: 8600 rpm
